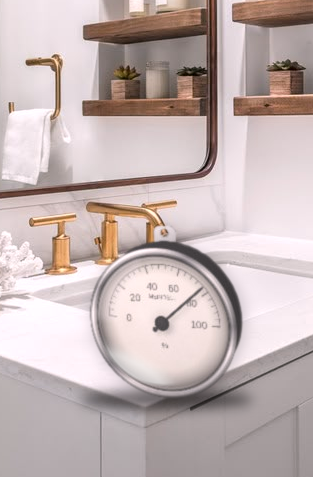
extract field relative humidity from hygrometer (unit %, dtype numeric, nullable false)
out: 76 %
